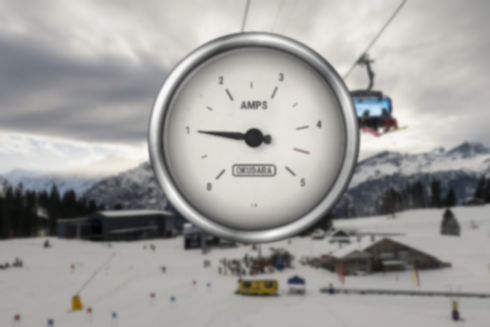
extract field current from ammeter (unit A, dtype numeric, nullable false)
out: 1 A
